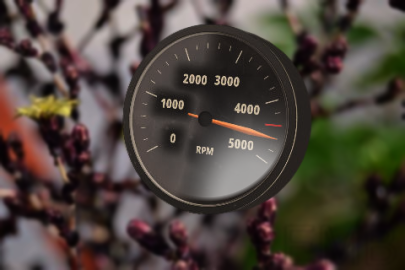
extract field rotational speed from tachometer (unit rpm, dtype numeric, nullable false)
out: 4600 rpm
